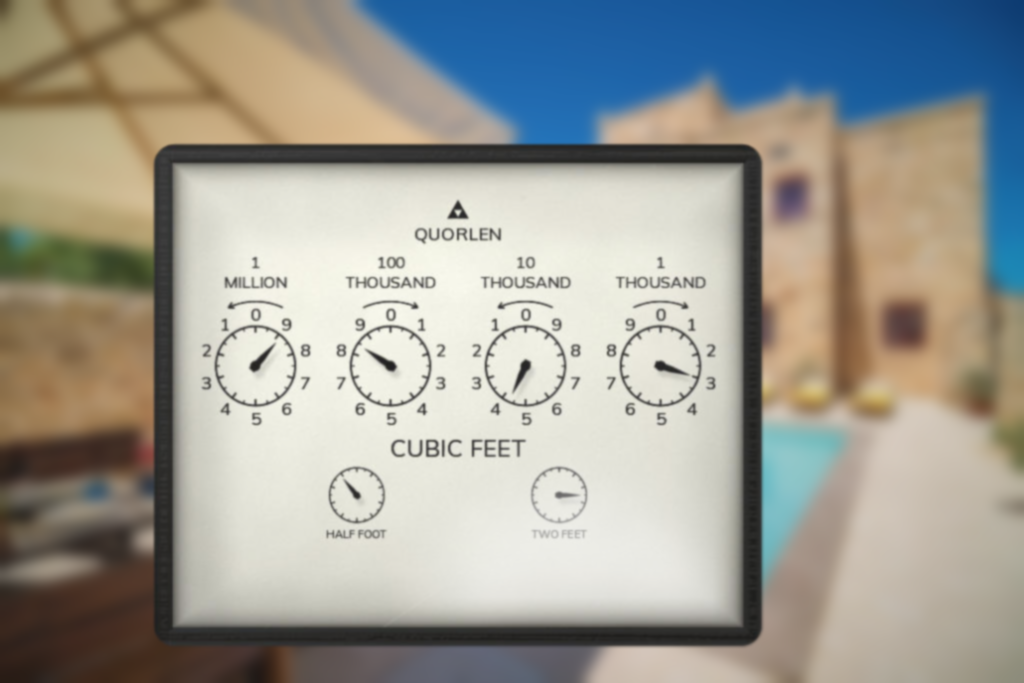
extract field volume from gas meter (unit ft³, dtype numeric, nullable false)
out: 884300 ft³
